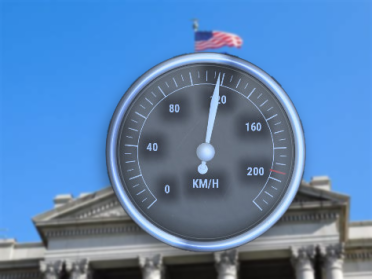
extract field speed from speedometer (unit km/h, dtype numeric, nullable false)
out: 117.5 km/h
